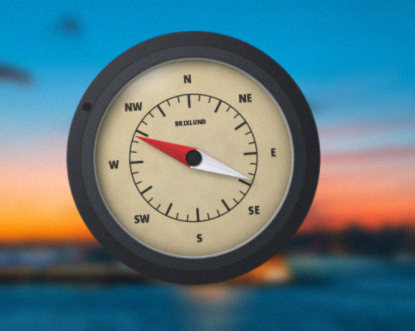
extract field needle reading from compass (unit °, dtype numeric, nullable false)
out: 295 °
